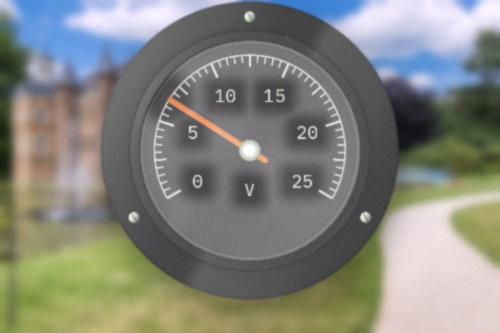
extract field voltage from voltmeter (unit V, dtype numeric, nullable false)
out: 6.5 V
